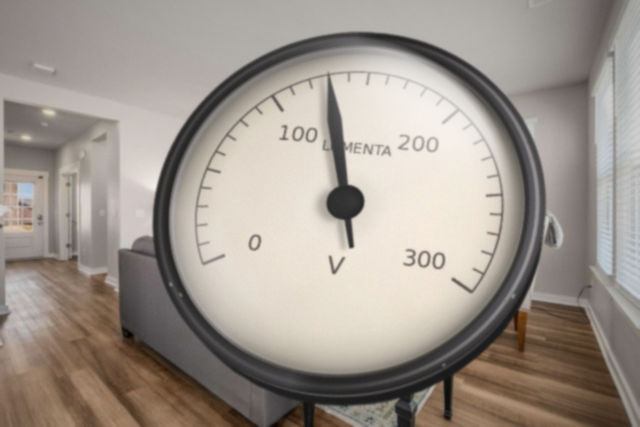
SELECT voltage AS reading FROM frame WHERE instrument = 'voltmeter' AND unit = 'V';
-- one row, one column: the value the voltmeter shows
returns 130 V
